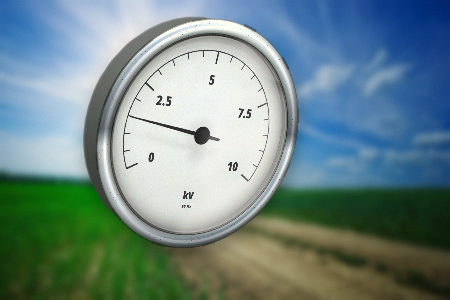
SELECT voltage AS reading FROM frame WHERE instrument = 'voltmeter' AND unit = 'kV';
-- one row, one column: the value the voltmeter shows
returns 1.5 kV
